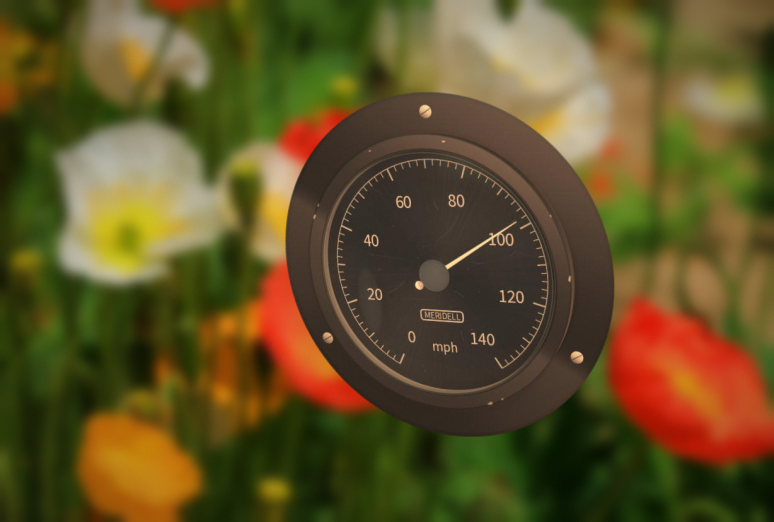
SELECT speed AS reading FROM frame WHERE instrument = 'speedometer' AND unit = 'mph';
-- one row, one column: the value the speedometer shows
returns 98 mph
